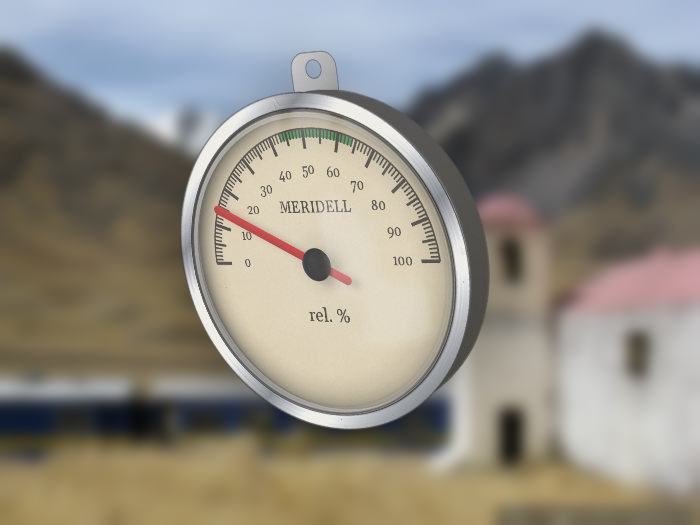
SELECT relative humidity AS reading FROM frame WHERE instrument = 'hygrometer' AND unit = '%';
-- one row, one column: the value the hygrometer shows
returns 15 %
